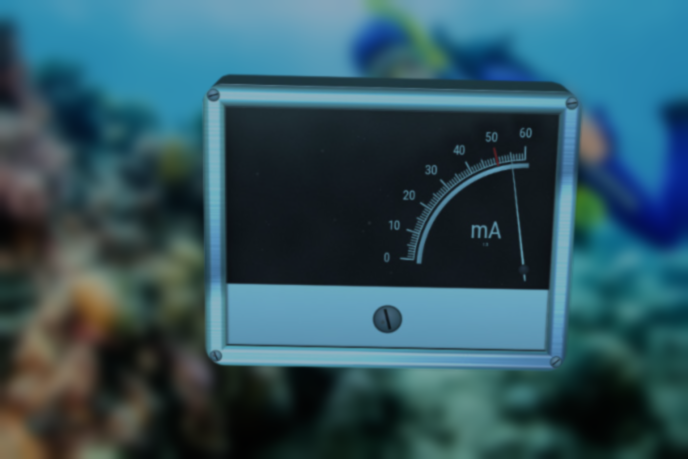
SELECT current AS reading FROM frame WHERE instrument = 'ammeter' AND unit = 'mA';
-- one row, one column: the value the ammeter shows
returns 55 mA
